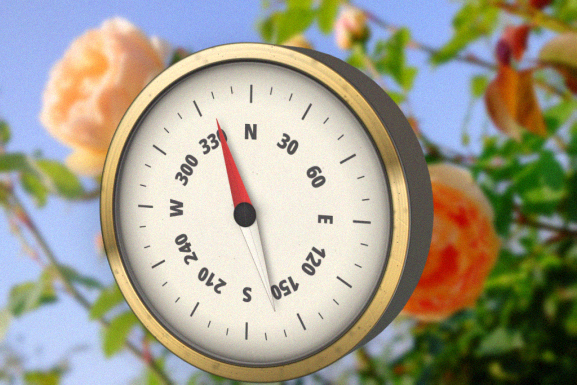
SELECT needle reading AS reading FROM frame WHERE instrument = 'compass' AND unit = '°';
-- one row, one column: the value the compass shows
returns 340 °
